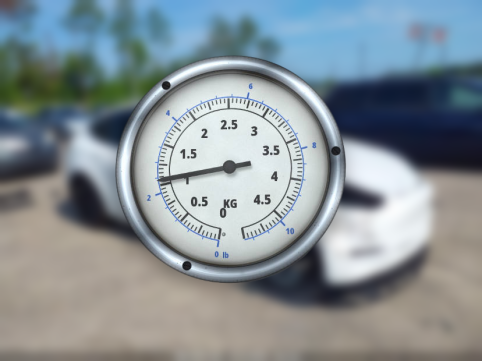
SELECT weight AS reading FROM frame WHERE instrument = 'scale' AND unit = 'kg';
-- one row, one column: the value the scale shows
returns 1.05 kg
